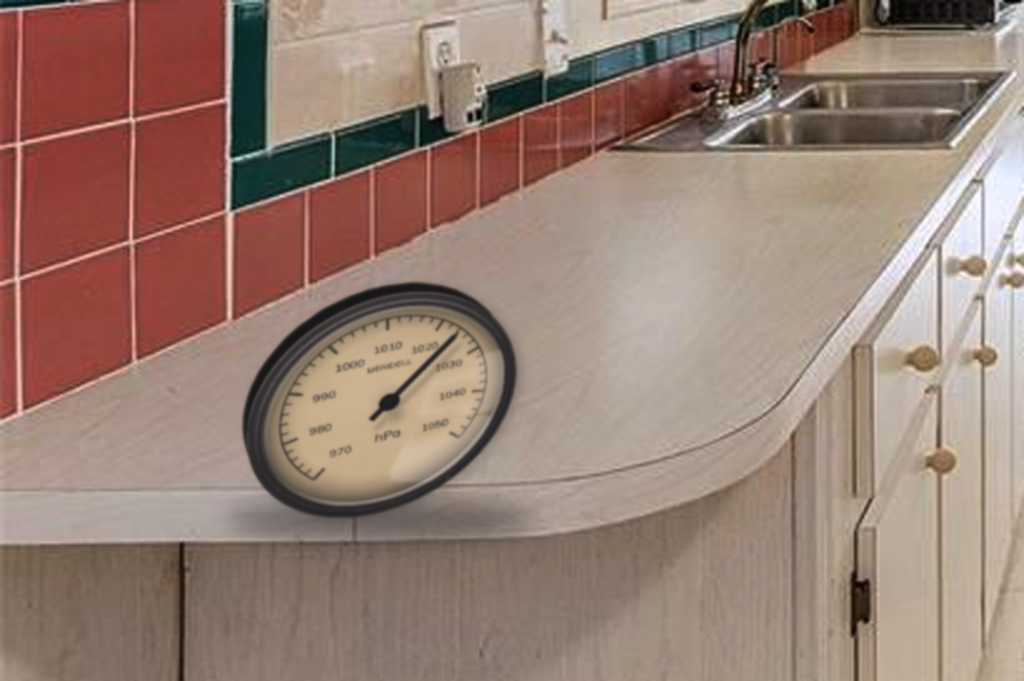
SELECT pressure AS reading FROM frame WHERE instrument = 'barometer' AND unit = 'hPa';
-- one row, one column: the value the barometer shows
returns 1024 hPa
